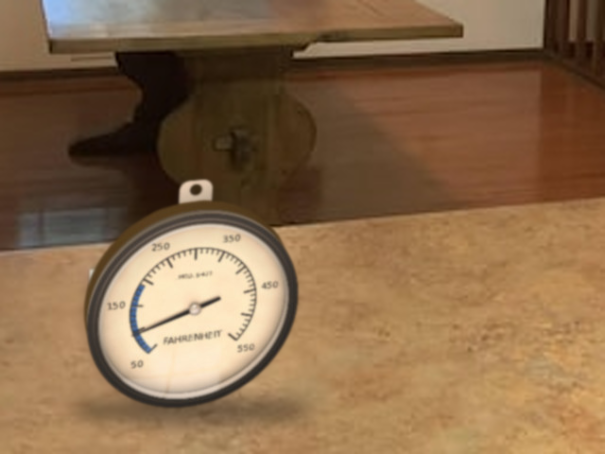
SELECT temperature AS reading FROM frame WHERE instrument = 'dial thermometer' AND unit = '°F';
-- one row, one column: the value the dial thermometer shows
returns 100 °F
